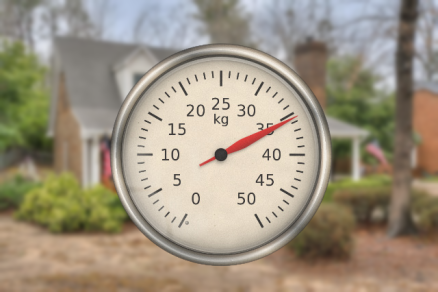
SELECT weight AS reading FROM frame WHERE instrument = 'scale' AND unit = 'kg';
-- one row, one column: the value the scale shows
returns 35.5 kg
